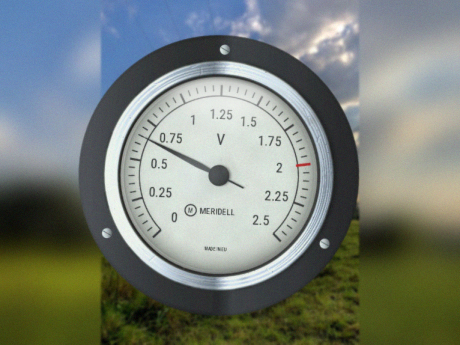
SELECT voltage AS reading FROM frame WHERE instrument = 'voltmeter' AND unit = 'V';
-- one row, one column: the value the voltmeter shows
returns 0.65 V
